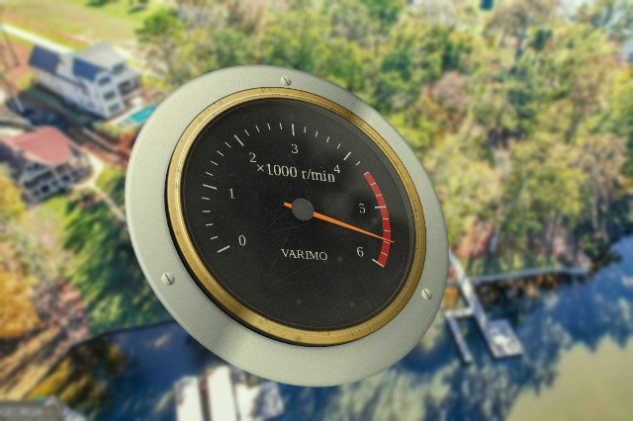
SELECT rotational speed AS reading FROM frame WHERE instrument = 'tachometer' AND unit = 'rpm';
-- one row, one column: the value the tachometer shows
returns 5600 rpm
